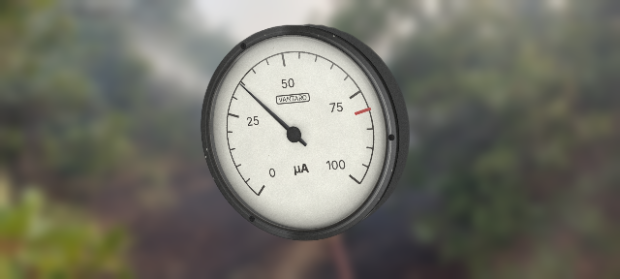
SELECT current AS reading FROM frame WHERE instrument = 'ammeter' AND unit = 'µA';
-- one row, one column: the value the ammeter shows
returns 35 µA
